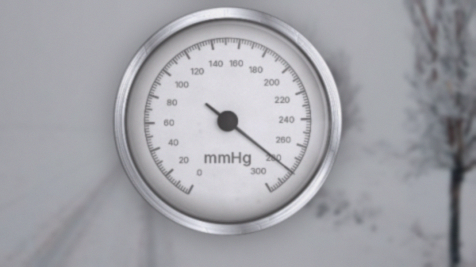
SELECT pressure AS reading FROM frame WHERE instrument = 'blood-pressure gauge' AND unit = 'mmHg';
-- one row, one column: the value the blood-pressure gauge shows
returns 280 mmHg
